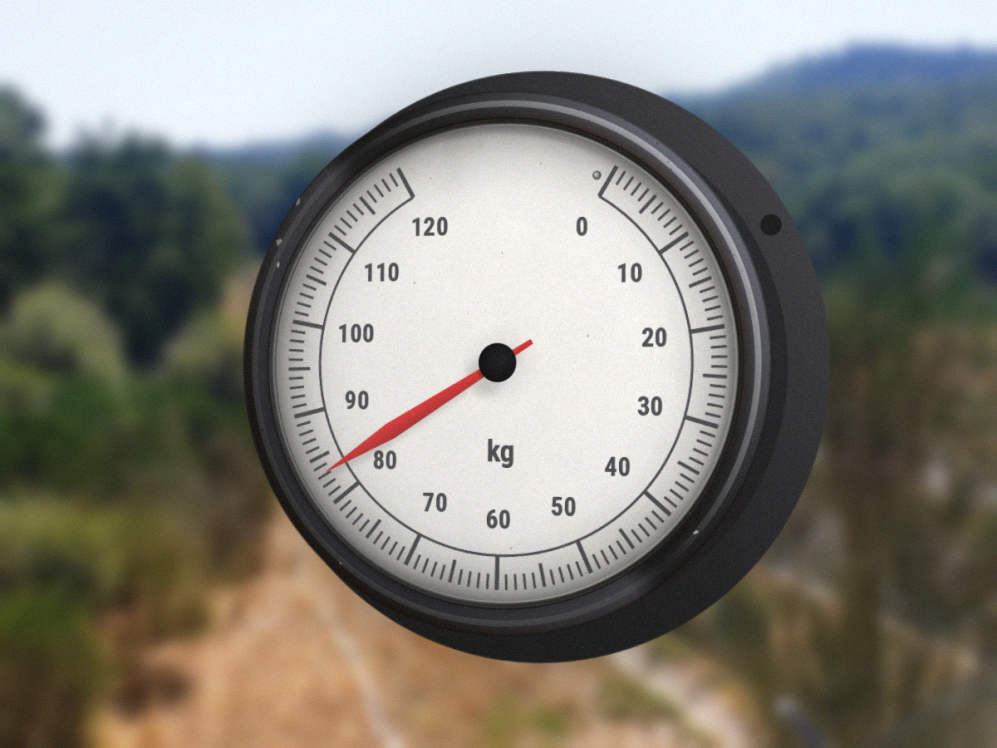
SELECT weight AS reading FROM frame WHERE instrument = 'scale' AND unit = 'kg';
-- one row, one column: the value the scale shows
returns 83 kg
